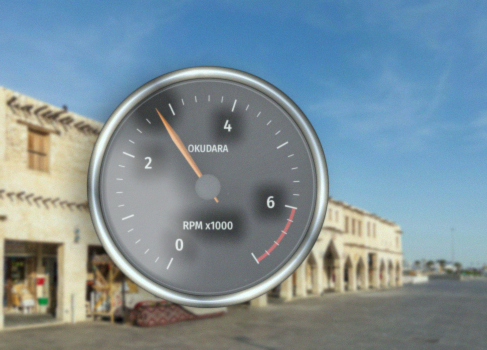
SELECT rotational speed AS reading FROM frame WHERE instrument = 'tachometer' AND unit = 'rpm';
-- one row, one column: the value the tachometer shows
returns 2800 rpm
